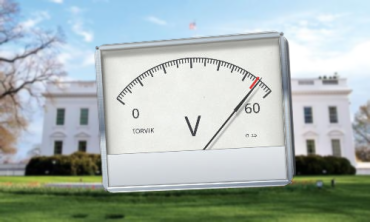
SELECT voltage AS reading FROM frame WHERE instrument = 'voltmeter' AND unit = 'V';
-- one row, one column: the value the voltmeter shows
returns 55 V
